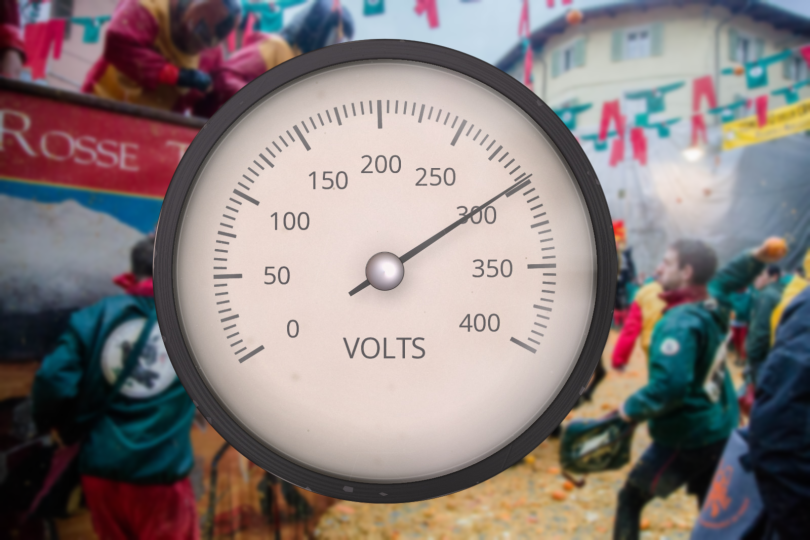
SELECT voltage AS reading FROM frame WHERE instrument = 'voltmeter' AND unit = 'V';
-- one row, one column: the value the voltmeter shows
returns 297.5 V
